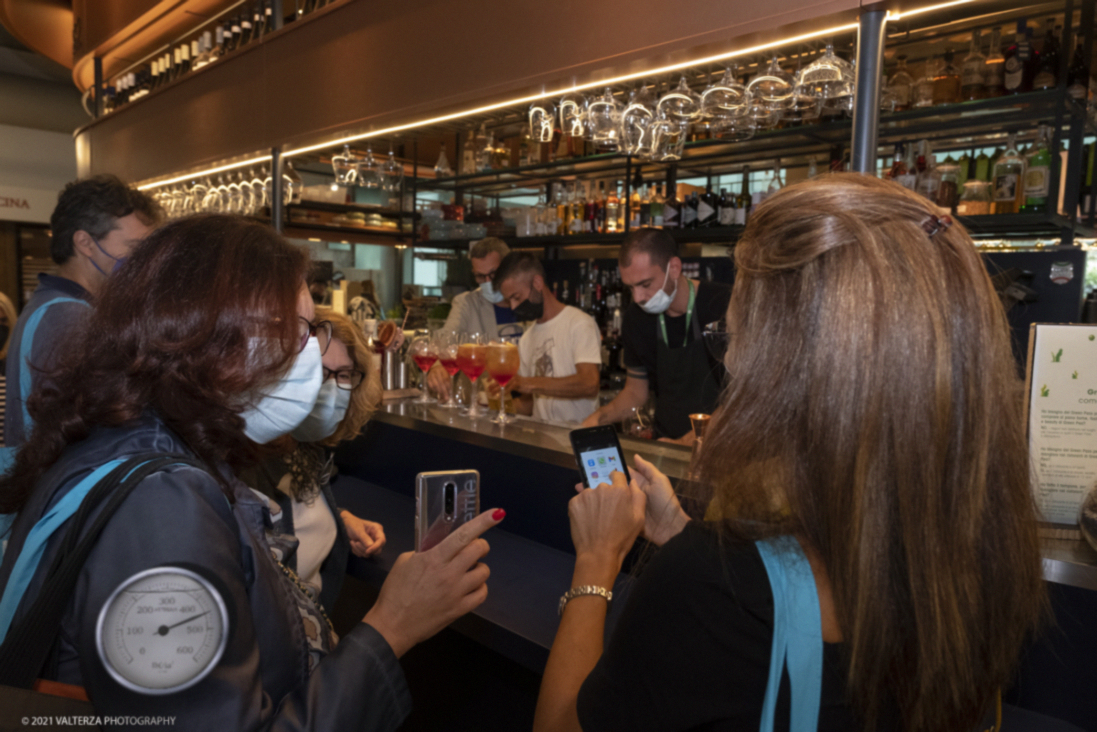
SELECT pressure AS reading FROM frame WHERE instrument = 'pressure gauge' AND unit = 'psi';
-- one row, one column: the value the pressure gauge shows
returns 450 psi
